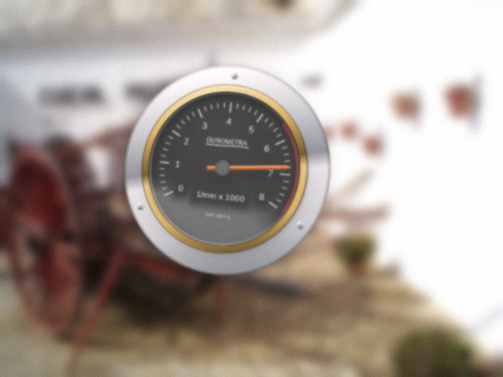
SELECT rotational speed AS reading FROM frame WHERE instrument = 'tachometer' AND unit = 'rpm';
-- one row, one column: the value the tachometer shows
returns 6800 rpm
